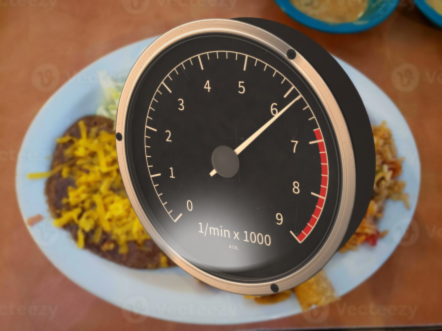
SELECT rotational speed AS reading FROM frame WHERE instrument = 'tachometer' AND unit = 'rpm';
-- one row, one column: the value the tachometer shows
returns 6200 rpm
